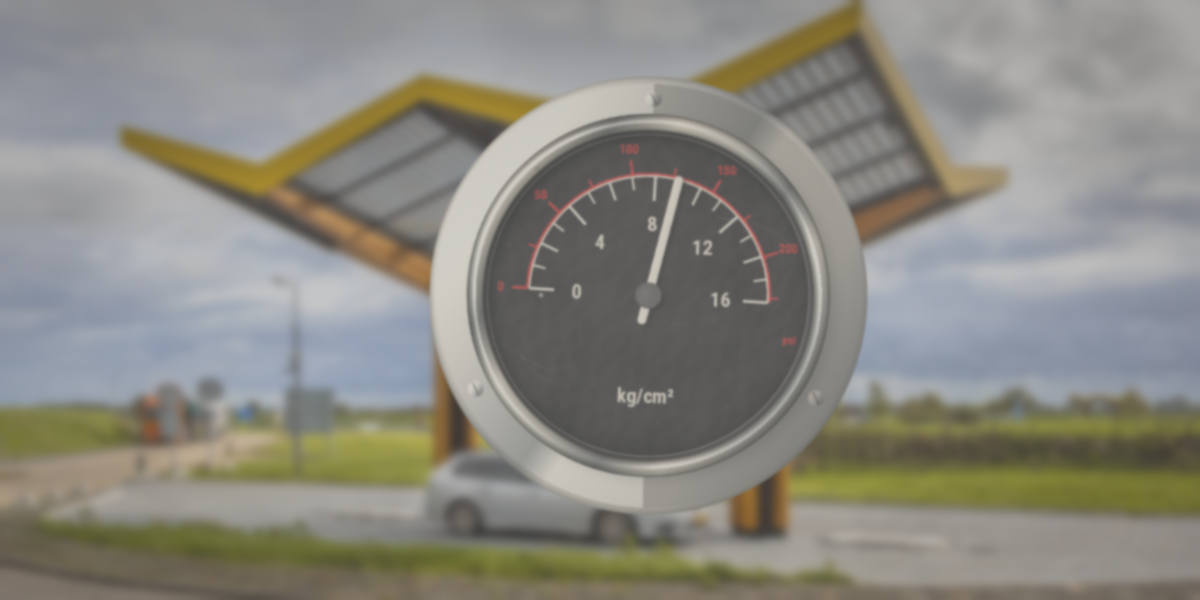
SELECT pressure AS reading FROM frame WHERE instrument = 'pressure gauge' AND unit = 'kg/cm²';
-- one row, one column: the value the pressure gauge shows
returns 9 kg/cm²
